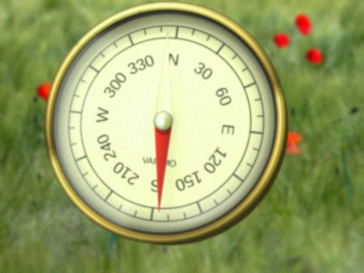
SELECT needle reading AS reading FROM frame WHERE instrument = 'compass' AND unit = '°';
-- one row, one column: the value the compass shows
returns 175 °
